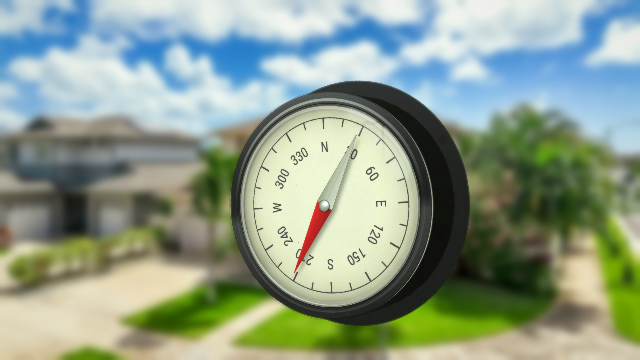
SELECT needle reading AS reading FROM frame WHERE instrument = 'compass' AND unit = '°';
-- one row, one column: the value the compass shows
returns 210 °
